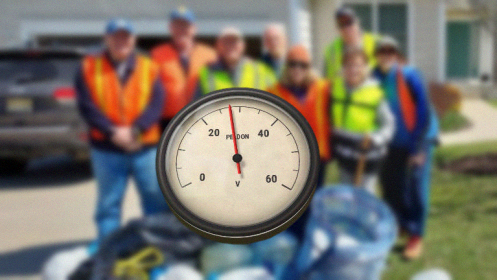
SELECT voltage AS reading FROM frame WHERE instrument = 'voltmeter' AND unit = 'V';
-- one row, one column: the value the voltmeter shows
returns 27.5 V
